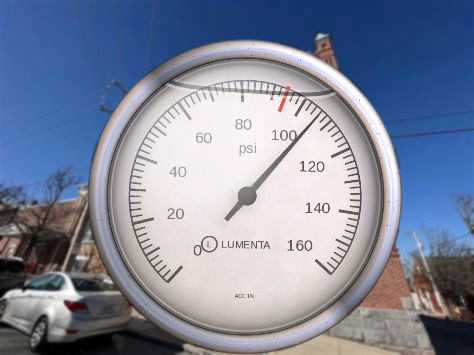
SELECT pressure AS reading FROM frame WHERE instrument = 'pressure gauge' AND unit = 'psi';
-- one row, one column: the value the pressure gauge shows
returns 106 psi
